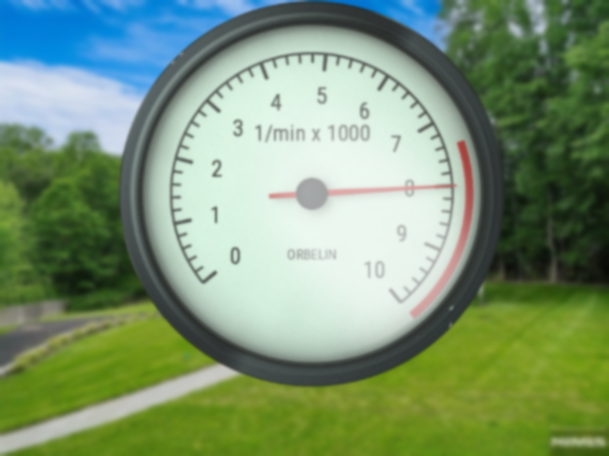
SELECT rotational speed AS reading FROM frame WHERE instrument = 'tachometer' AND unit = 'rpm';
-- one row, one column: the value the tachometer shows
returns 8000 rpm
